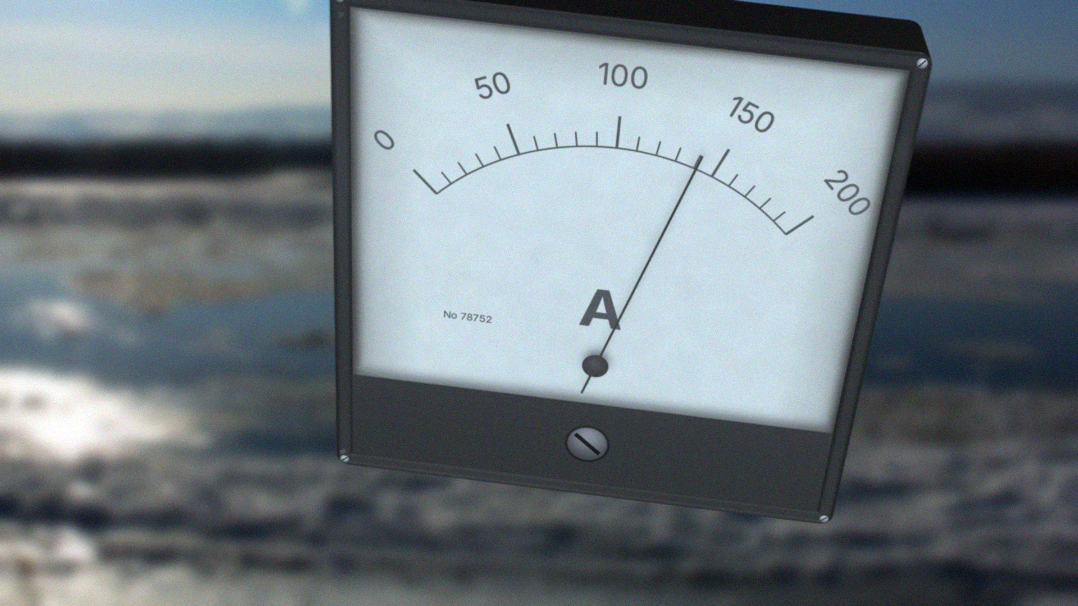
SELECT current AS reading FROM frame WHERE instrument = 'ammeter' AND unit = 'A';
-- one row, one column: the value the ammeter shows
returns 140 A
